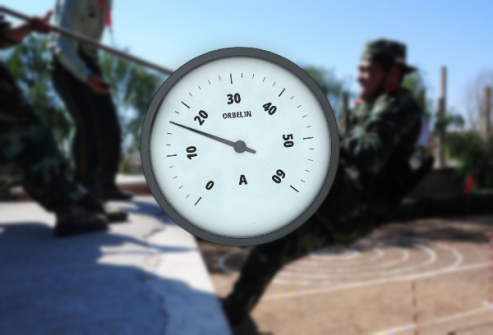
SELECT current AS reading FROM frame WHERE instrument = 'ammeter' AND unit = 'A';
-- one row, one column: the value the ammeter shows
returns 16 A
